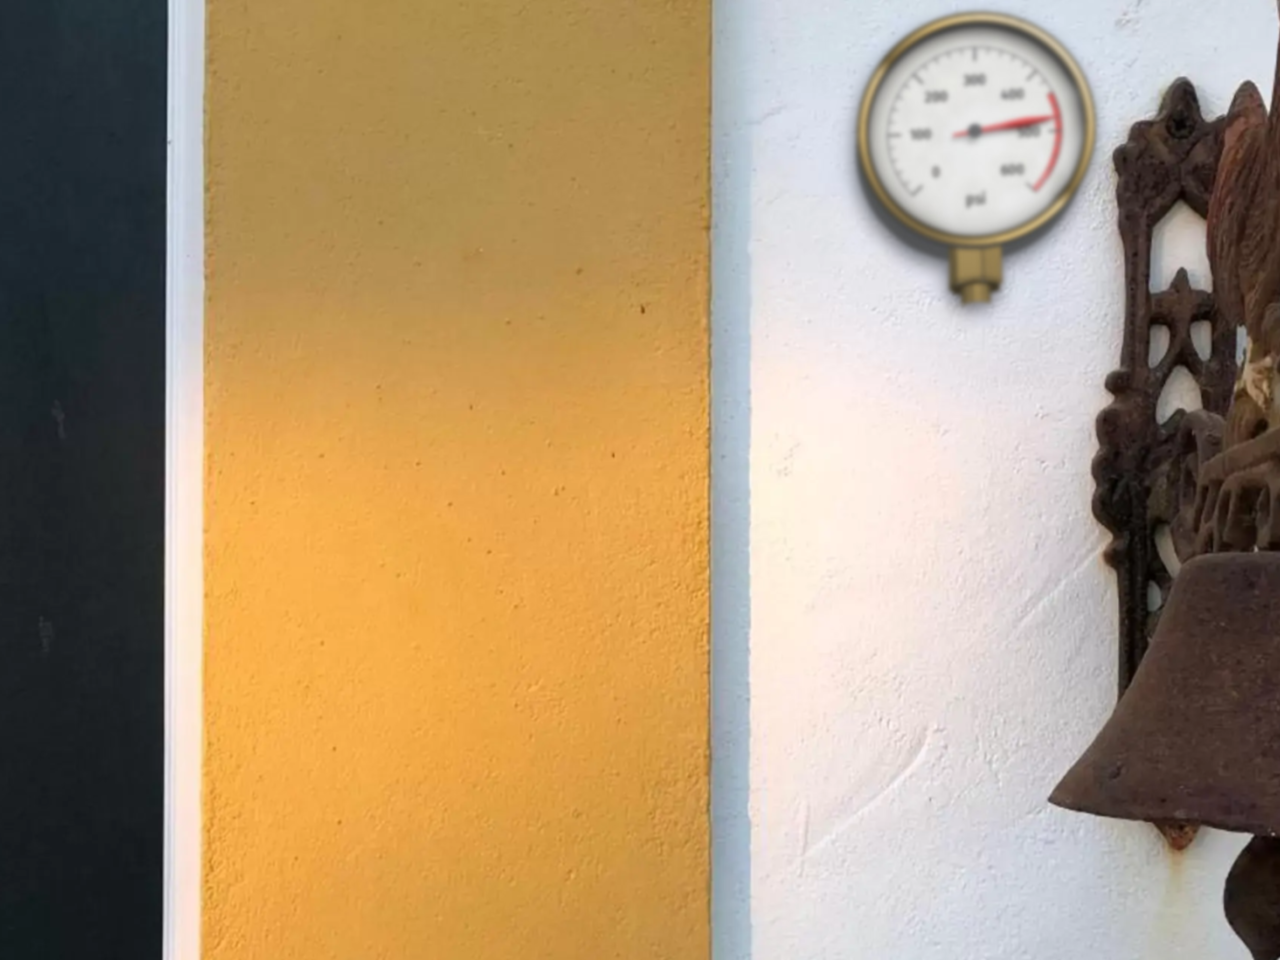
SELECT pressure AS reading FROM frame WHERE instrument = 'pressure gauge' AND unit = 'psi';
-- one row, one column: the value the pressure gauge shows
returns 480 psi
